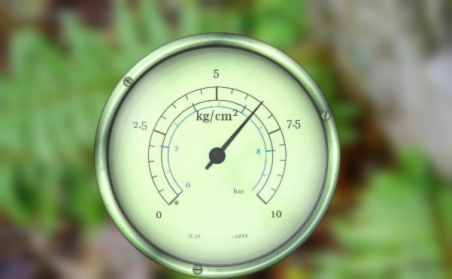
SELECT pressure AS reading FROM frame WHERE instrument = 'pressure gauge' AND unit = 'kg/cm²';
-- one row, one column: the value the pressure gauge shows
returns 6.5 kg/cm²
